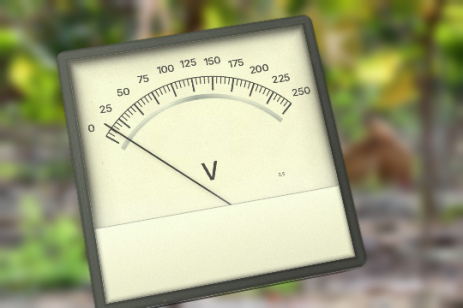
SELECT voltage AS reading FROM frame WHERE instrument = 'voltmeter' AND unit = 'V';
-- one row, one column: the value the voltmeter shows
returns 10 V
